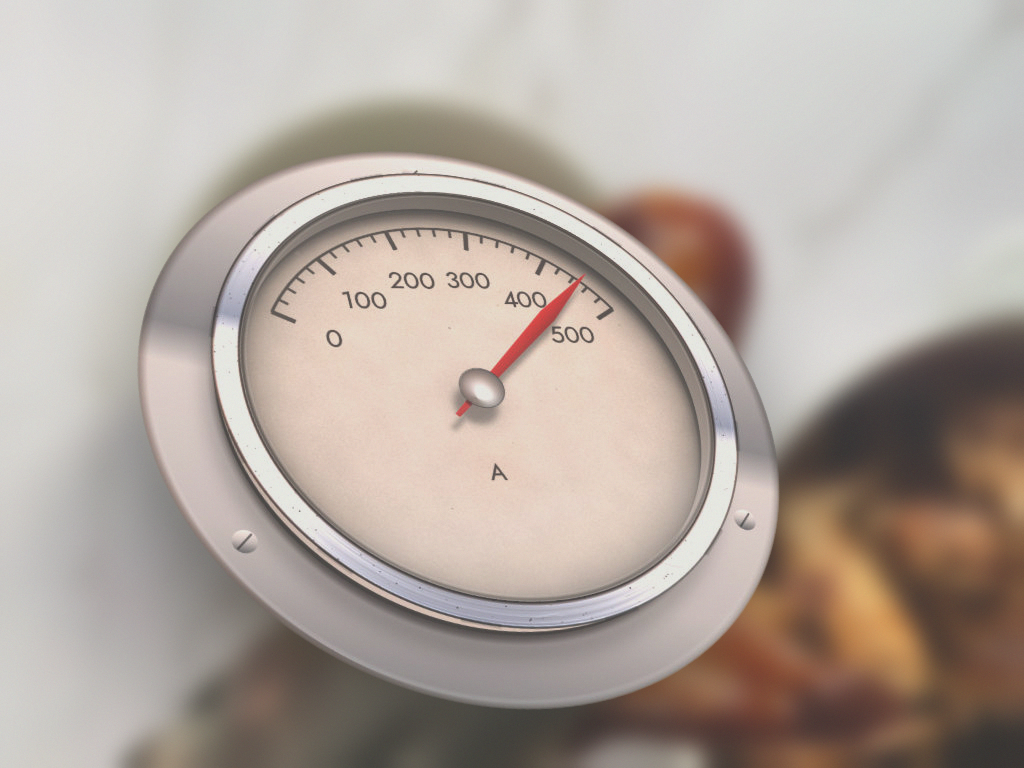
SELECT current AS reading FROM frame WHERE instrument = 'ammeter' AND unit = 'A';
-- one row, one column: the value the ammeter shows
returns 450 A
